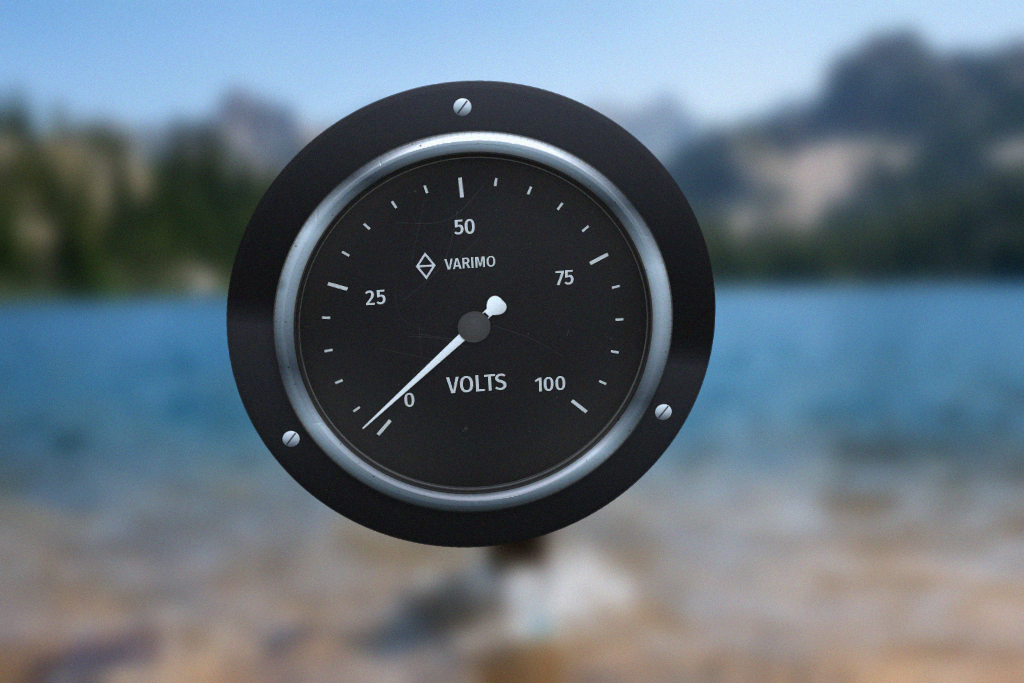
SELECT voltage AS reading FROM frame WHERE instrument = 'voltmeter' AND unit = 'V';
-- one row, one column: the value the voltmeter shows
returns 2.5 V
